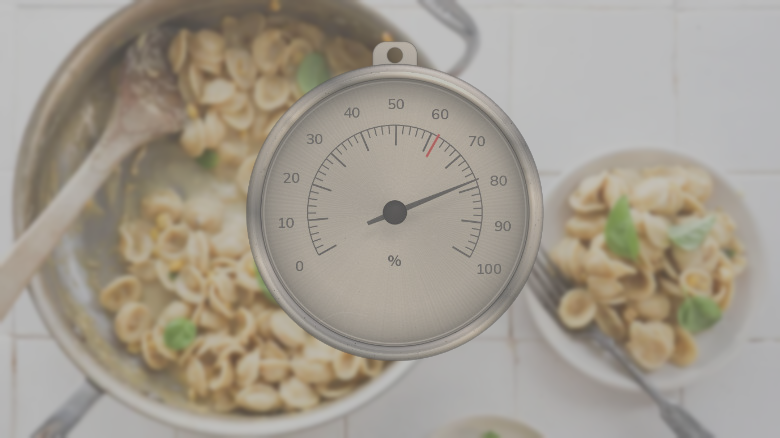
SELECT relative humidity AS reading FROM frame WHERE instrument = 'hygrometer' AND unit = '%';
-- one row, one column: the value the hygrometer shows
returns 78 %
